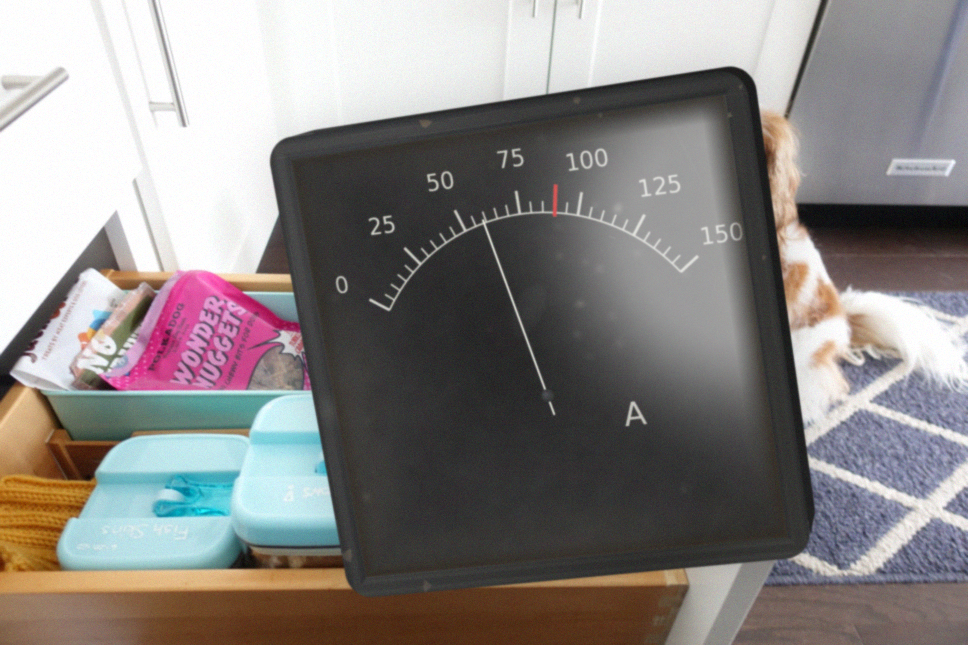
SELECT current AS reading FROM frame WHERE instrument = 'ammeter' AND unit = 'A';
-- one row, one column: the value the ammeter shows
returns 60 A
